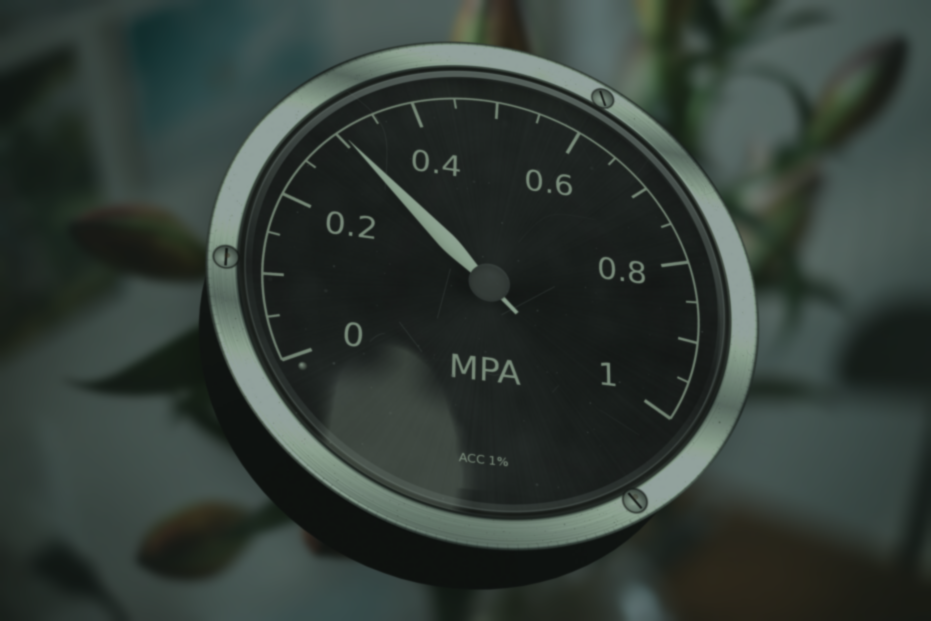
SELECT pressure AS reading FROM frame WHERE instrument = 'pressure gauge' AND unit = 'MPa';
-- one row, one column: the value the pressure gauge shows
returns 0.3 MPa
